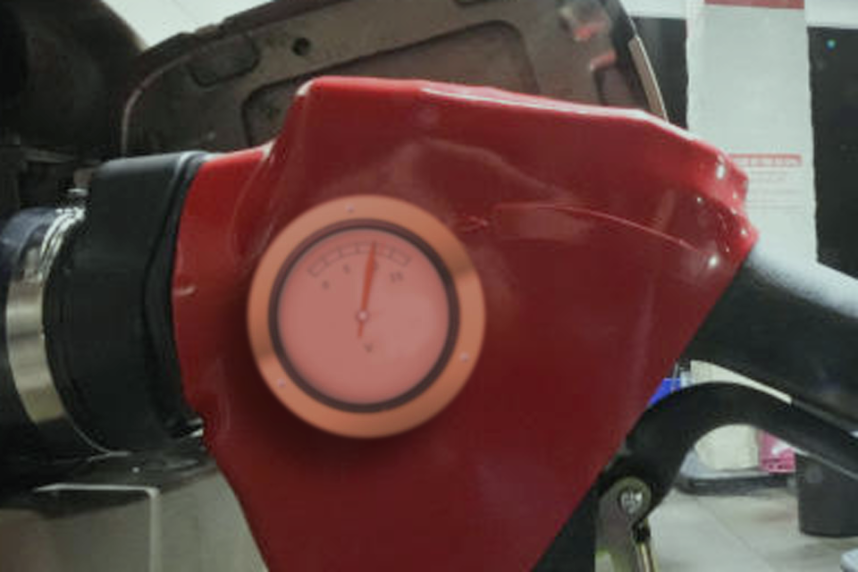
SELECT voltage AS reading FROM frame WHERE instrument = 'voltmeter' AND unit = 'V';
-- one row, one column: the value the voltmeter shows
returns 10 V
